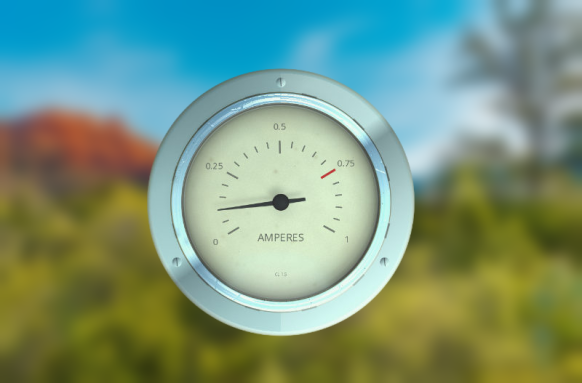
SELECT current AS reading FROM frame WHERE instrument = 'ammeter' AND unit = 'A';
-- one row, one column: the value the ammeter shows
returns 0.1 A
